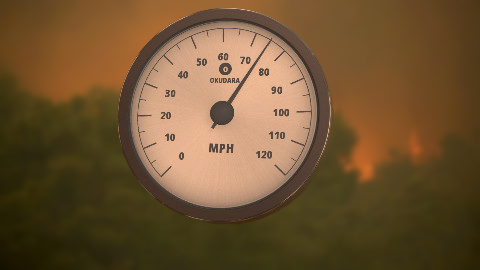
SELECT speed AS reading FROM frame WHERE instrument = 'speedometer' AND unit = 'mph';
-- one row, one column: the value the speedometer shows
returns 75 mph
